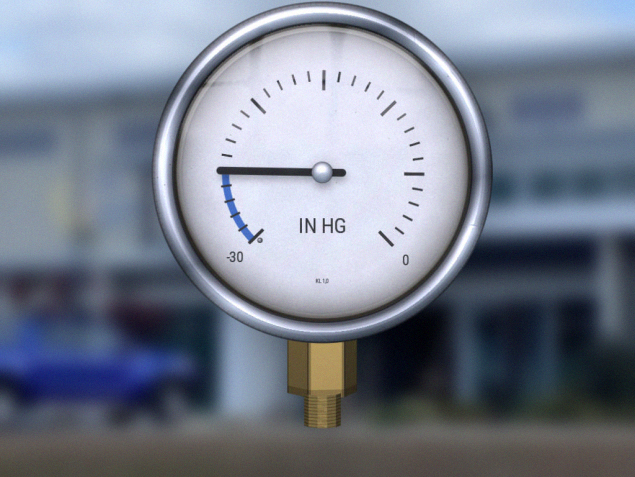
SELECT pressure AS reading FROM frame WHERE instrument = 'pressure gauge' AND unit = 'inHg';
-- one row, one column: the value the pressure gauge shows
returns -25 inHg
